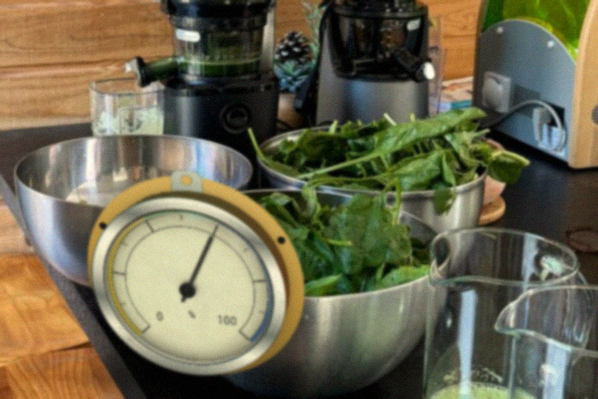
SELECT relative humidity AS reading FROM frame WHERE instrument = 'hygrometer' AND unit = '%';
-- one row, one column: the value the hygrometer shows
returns 60 %
